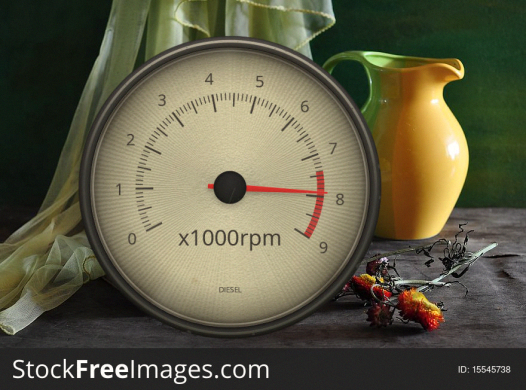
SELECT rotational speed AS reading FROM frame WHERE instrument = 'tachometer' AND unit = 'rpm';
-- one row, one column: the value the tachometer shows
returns 7900 rpm
